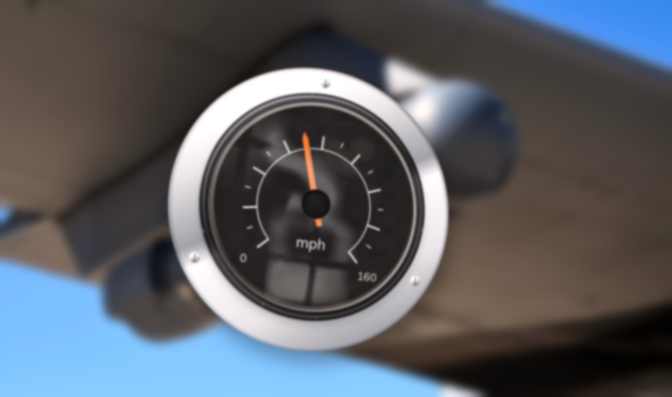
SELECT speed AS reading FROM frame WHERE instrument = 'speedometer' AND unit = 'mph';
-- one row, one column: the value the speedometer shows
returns 70 mph
